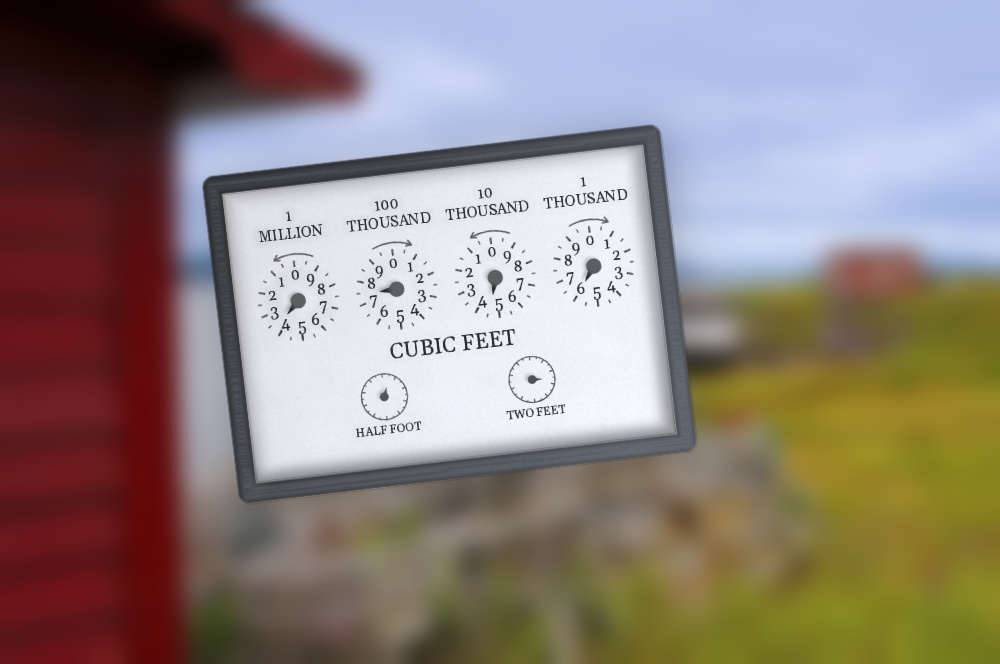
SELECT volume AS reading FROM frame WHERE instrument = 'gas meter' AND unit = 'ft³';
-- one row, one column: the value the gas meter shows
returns 374600 ft³
